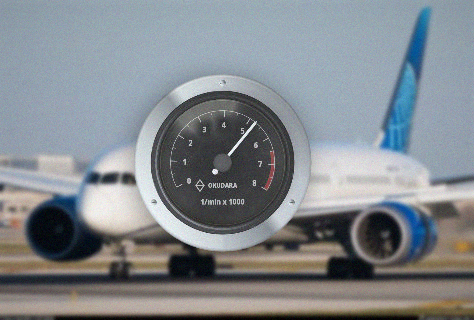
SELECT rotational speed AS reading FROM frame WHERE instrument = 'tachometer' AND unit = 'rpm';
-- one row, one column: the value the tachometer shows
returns 5250 rpm
